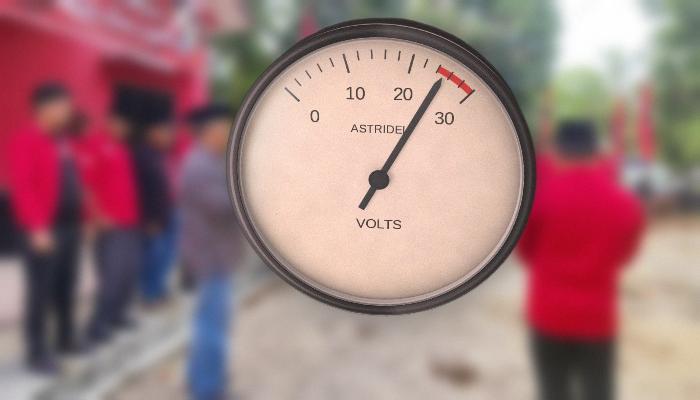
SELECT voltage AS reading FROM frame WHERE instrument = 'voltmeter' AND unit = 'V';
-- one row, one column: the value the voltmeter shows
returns 25 V
